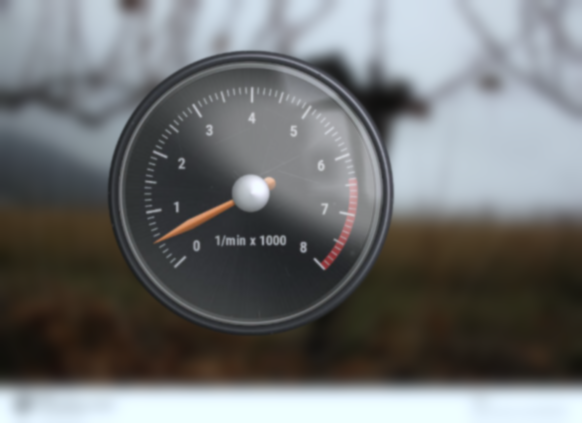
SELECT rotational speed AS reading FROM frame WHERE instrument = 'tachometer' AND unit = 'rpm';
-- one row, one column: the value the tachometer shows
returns 500 rpm
